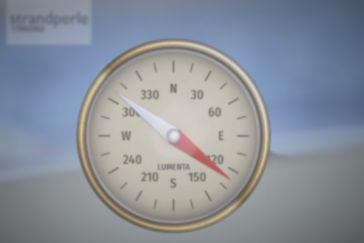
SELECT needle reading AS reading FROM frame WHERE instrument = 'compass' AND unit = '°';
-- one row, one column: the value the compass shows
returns 127.5 °
